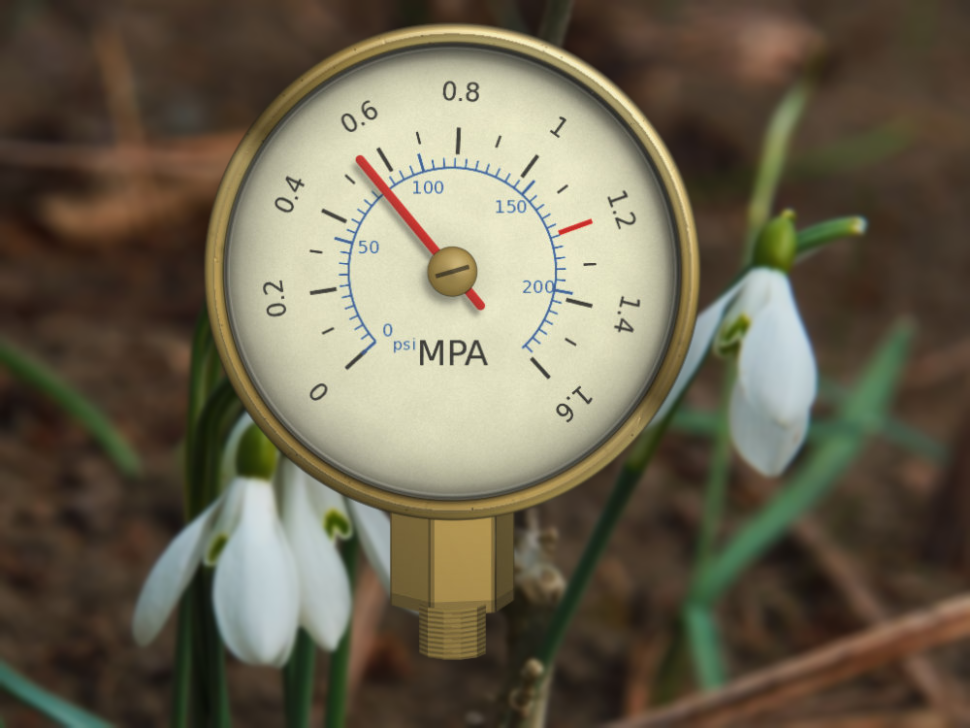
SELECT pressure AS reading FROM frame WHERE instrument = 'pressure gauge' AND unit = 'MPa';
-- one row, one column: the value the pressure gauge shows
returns 0.55 MPa
